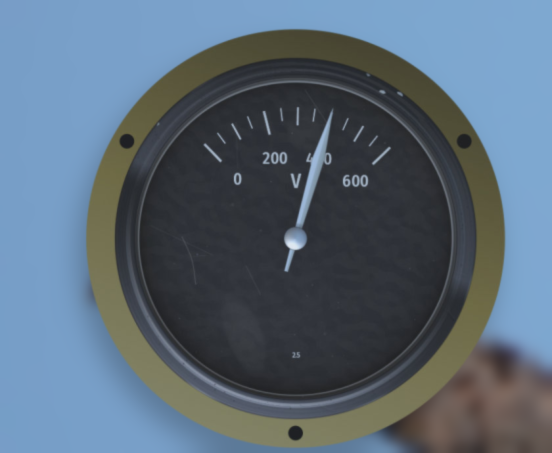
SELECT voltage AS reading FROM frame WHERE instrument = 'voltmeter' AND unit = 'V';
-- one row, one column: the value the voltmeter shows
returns 400 V
